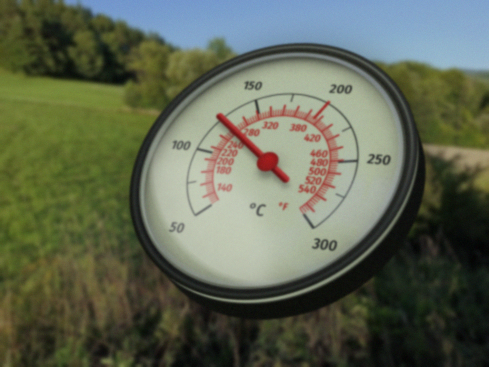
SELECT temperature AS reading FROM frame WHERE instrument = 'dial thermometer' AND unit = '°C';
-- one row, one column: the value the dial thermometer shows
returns 125 °C
